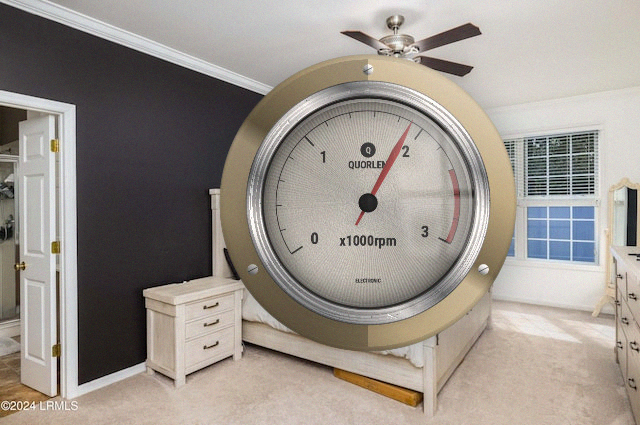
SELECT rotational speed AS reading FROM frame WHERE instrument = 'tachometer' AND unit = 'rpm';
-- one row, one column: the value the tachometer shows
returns 1900 rpm
